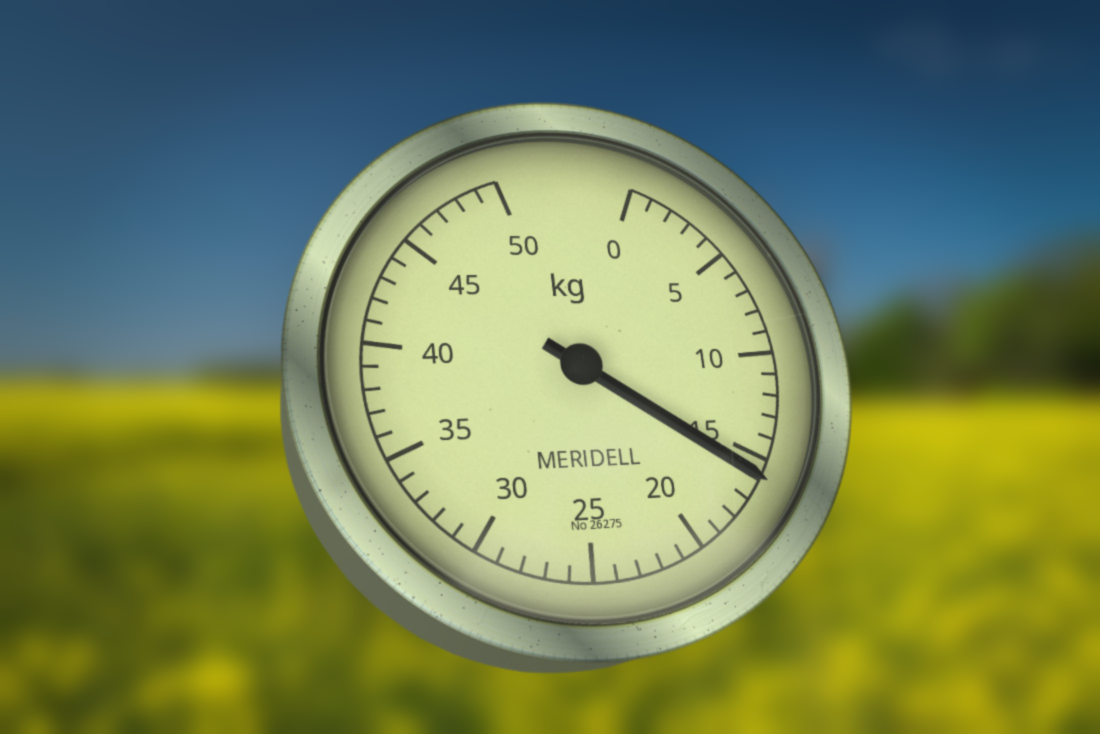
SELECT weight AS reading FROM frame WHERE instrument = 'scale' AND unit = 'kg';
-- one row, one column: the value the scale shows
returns 16 kg
